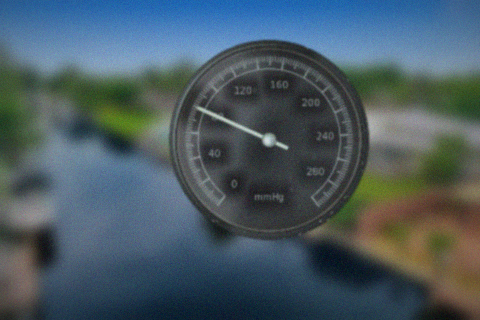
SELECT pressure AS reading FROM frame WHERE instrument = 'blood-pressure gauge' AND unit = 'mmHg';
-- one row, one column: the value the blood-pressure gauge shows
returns 80 mmHg
